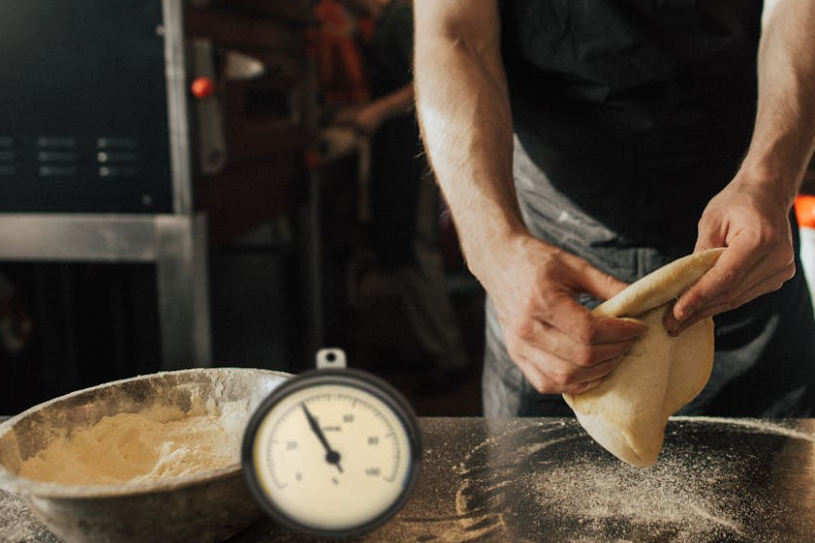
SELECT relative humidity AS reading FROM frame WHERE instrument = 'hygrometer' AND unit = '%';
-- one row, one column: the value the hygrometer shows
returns 40 %
